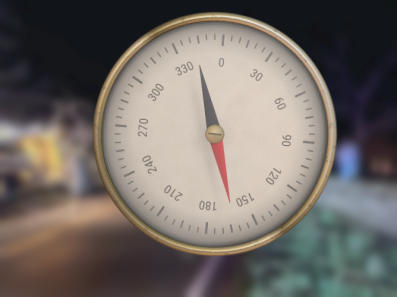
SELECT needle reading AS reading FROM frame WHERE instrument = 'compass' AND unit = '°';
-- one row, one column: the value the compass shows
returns 162.5 °
